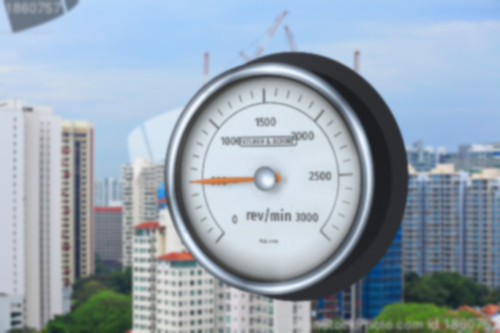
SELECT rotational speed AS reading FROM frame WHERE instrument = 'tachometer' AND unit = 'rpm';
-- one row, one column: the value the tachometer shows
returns 500 rpm
